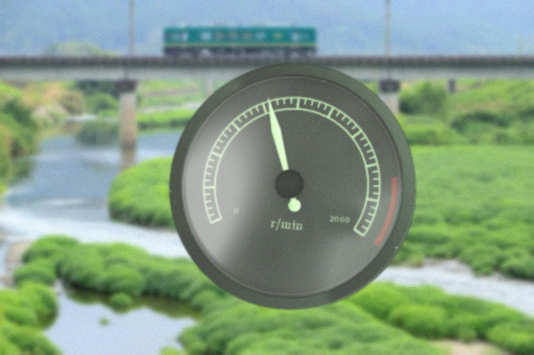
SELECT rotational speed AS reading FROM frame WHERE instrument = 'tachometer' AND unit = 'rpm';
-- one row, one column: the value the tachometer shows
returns 840 rpm
